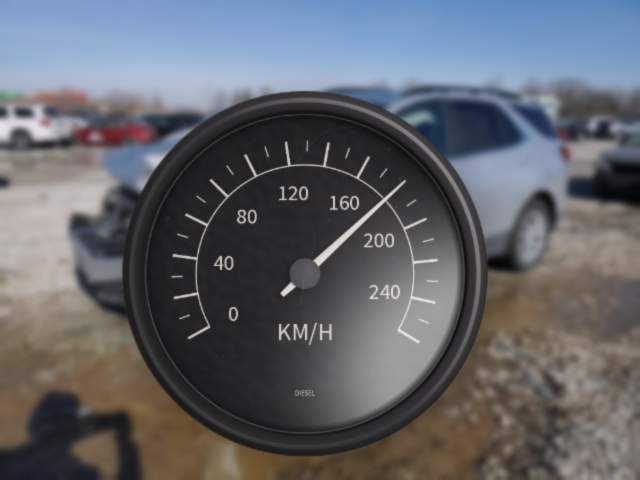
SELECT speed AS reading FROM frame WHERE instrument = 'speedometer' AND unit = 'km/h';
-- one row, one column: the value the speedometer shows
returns 180 km/h
